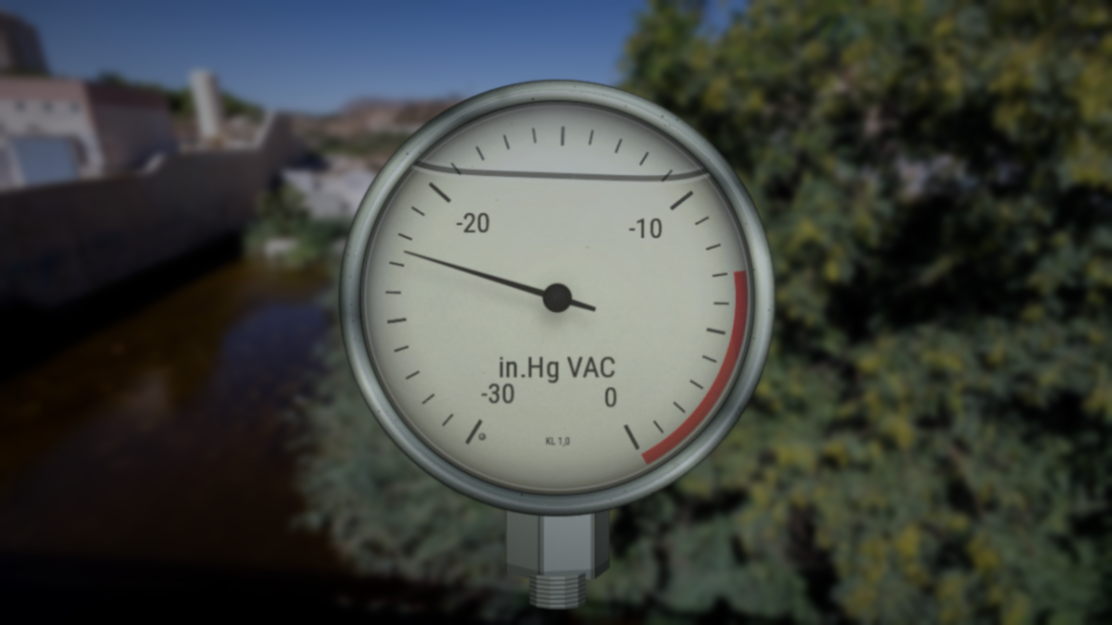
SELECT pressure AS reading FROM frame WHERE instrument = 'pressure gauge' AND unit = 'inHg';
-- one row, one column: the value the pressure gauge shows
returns -22.5 inHg
